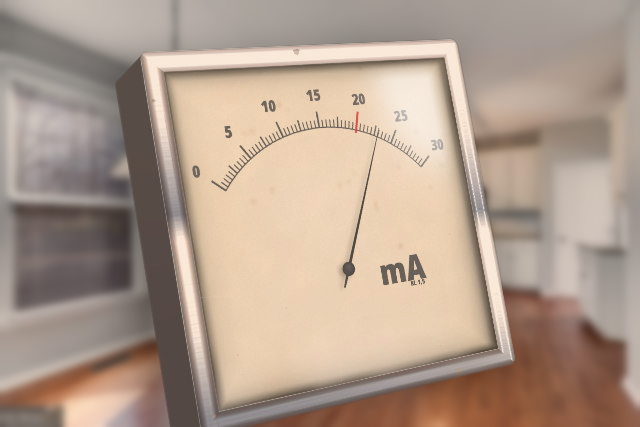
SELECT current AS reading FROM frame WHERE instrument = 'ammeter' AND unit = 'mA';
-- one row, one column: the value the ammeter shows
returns 22.5 mA
